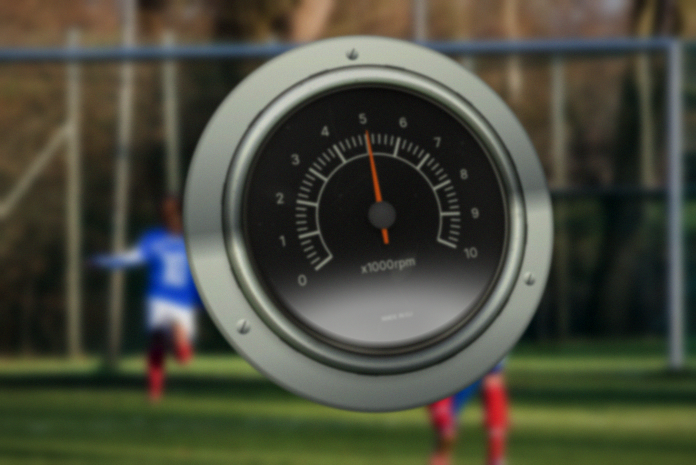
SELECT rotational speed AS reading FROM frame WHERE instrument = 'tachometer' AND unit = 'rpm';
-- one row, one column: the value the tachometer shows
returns 5000 rpm
